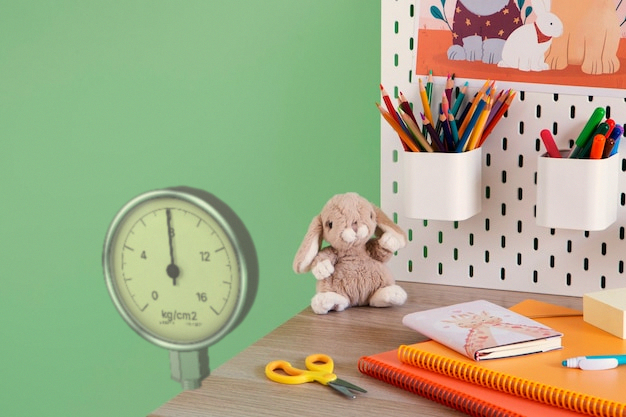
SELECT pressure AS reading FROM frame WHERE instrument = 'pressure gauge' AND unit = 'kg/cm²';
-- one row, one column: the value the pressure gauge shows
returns 8 kg/cm²
